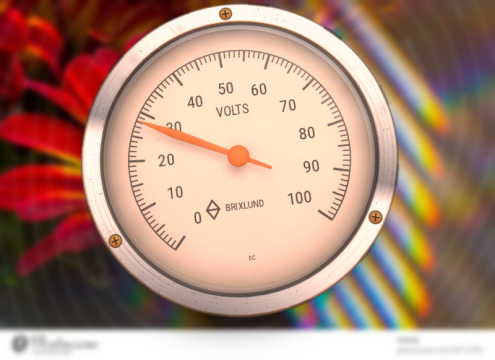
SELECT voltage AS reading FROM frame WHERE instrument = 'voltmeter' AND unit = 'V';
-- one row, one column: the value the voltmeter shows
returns 28 V
